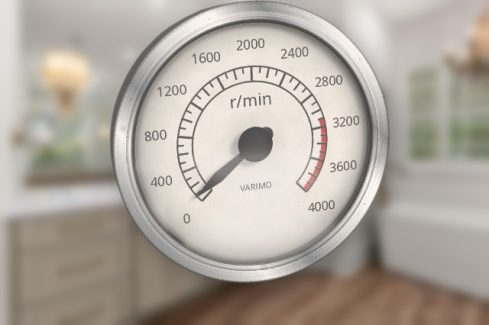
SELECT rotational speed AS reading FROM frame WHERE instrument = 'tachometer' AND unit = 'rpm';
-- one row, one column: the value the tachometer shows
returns 100 rpm
